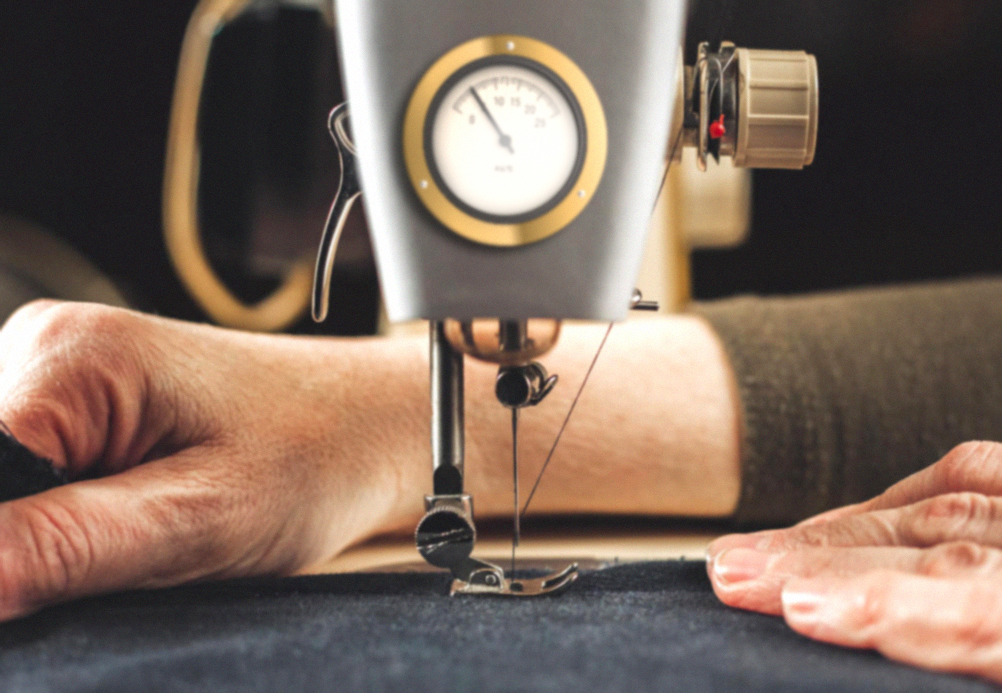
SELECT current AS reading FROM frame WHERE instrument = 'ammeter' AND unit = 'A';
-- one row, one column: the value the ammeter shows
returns 5 A
